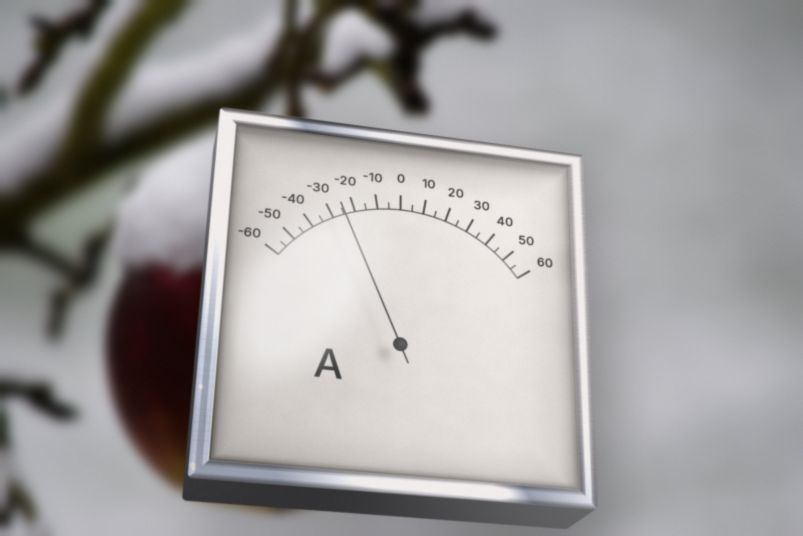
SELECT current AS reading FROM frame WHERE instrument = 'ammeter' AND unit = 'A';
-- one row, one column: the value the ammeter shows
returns -25 A
